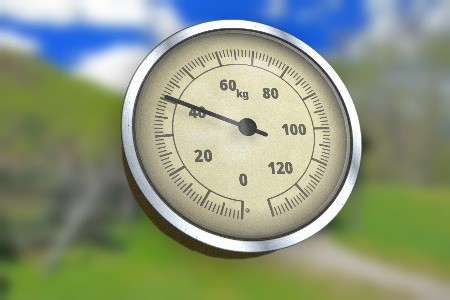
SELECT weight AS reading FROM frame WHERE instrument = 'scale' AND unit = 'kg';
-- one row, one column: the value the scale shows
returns 40 kg
